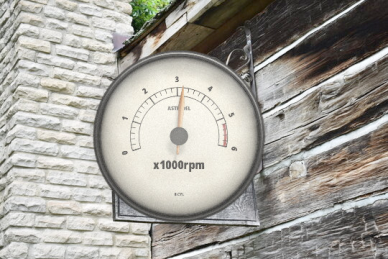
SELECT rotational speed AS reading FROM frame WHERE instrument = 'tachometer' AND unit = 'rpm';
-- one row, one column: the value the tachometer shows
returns 3200 rpm
